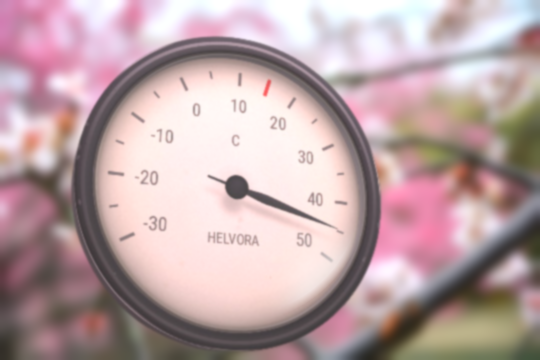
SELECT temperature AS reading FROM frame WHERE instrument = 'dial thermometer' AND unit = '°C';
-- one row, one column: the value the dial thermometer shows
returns 45 °C
